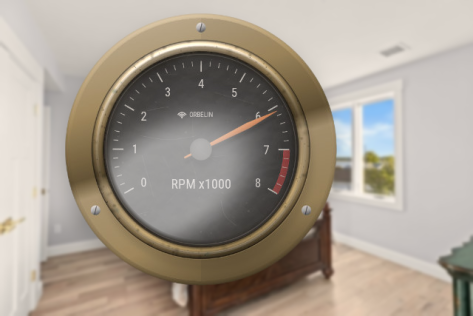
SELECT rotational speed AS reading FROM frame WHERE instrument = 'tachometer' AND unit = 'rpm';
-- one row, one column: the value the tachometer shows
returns 6100 rpm
